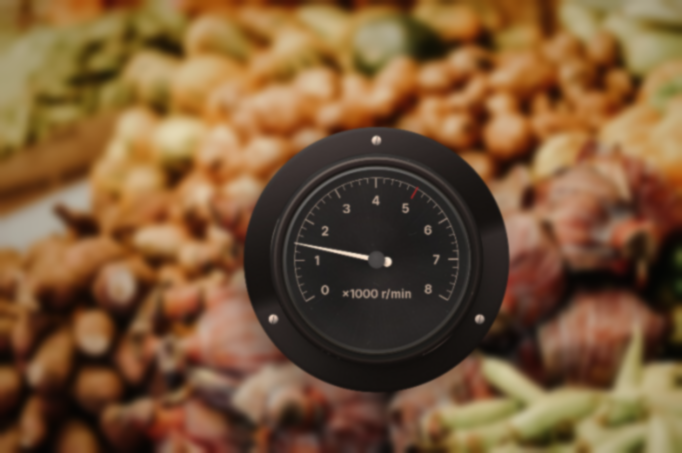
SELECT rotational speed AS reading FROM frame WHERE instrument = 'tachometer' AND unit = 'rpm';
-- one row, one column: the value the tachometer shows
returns 1400 rpm
